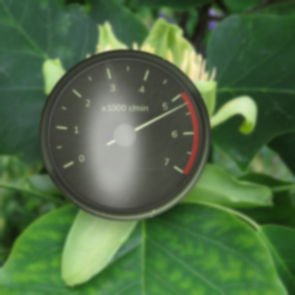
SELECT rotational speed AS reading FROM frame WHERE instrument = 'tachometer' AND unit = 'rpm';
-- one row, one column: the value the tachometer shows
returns 5250 rpm
